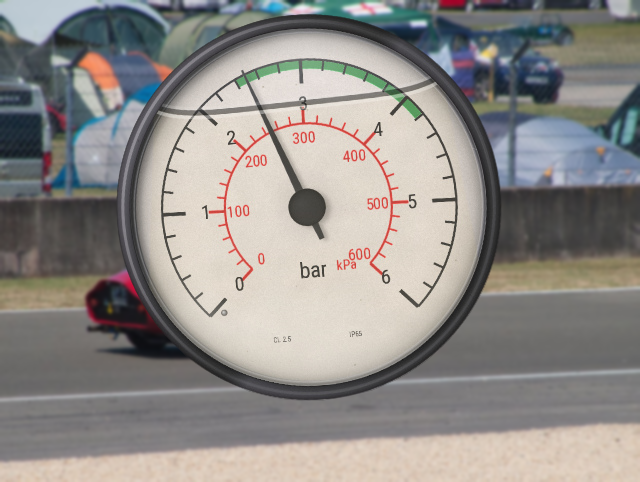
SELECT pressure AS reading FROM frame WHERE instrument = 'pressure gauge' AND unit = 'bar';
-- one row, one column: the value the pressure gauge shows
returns 2.5 bar
